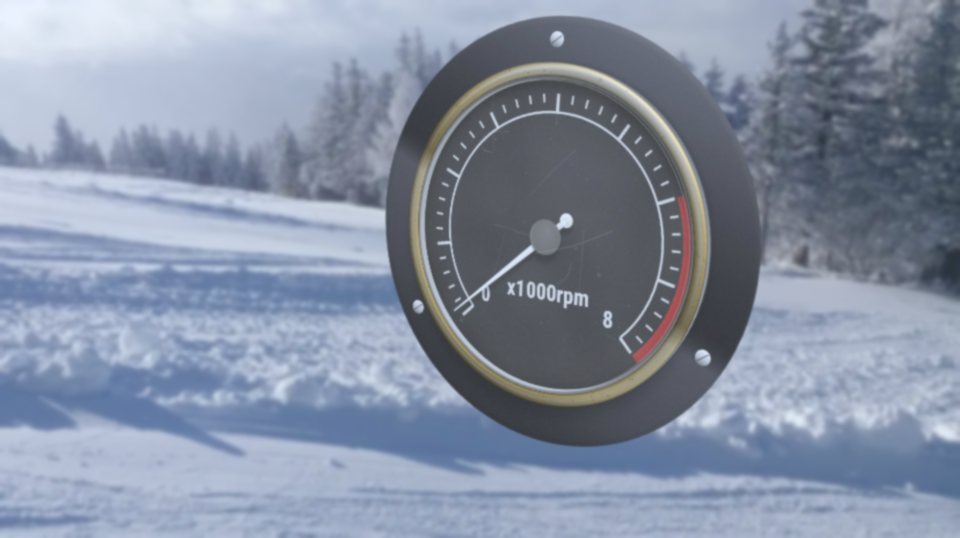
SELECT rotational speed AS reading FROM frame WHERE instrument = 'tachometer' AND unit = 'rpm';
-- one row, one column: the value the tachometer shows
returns 100 rpm
